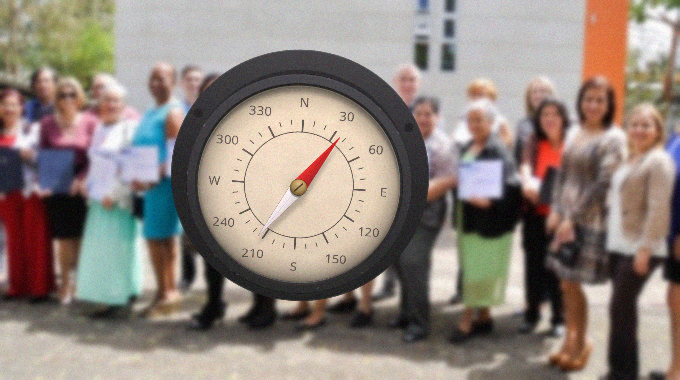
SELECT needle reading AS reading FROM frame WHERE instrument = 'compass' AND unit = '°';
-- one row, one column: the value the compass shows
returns 35 °
